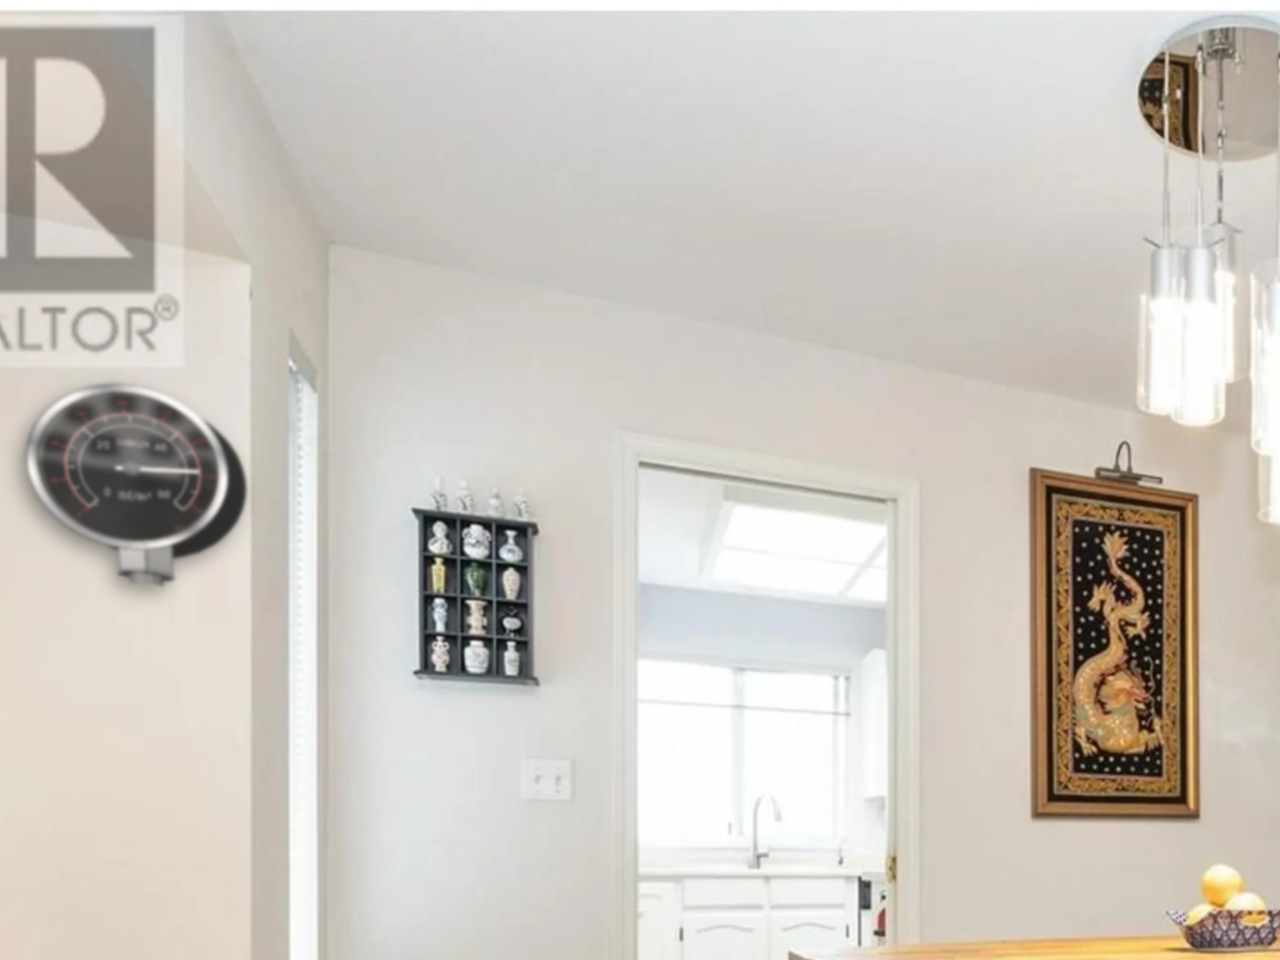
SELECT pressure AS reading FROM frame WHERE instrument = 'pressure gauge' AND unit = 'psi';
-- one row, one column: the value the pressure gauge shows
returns 50 psi
